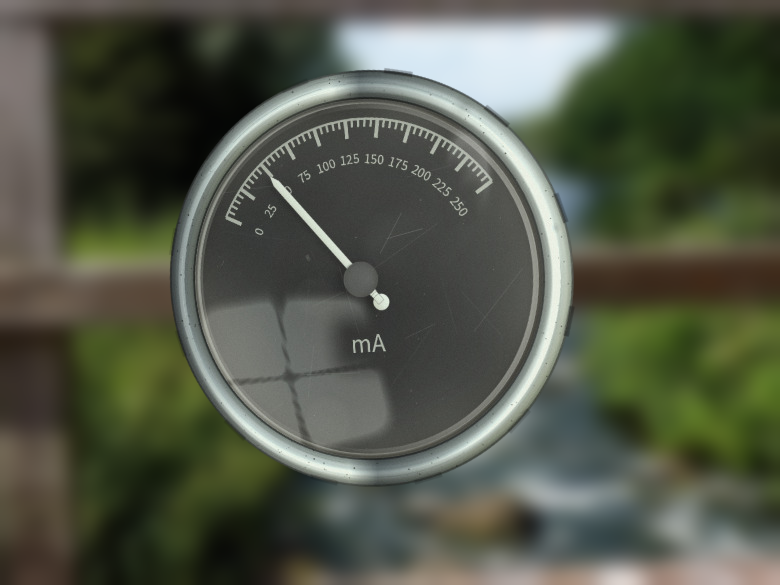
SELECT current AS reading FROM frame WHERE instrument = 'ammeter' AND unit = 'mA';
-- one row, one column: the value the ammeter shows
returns 50 mA
